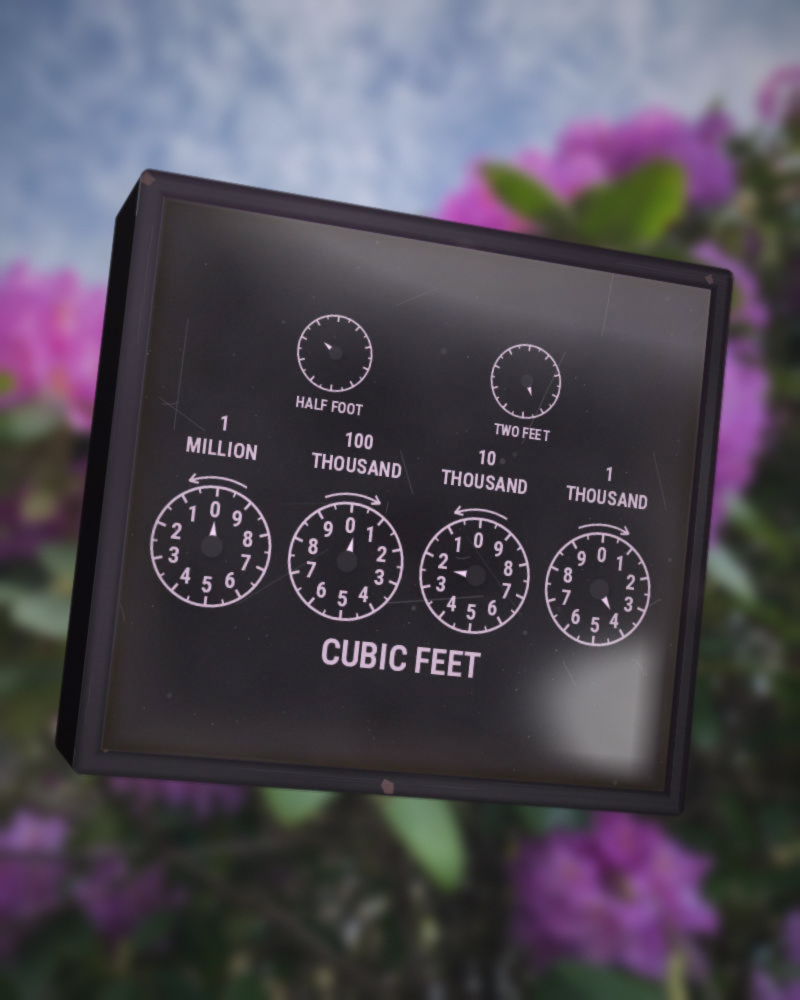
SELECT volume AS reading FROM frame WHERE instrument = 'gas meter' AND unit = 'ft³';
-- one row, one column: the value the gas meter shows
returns 2400 ft³
